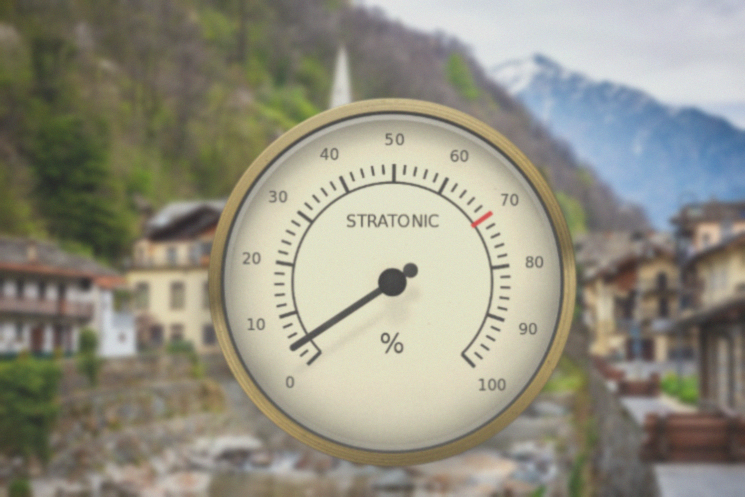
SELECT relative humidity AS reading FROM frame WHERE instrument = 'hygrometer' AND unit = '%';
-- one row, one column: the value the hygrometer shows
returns 4 %
